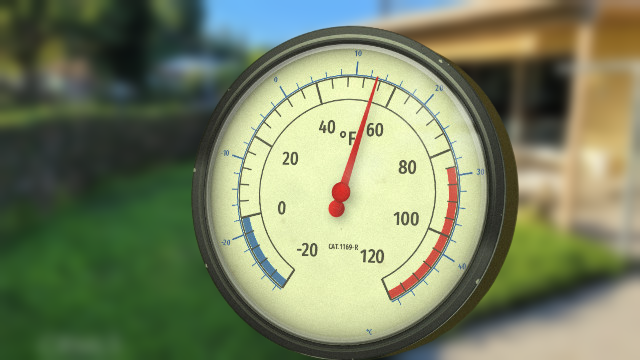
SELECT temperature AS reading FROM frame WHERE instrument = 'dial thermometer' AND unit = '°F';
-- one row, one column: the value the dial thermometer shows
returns 56 °F
